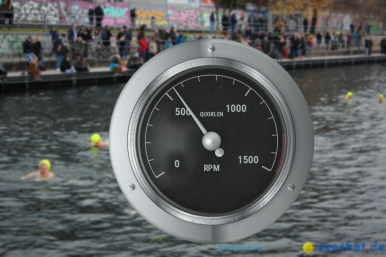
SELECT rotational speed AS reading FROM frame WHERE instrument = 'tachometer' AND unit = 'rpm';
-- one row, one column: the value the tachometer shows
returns 550 rpm
